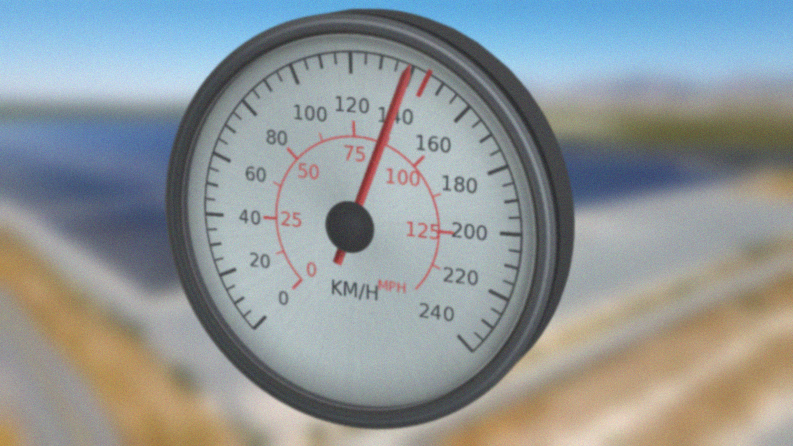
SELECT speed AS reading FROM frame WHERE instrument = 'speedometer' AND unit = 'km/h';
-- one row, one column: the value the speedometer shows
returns 140 km/h
